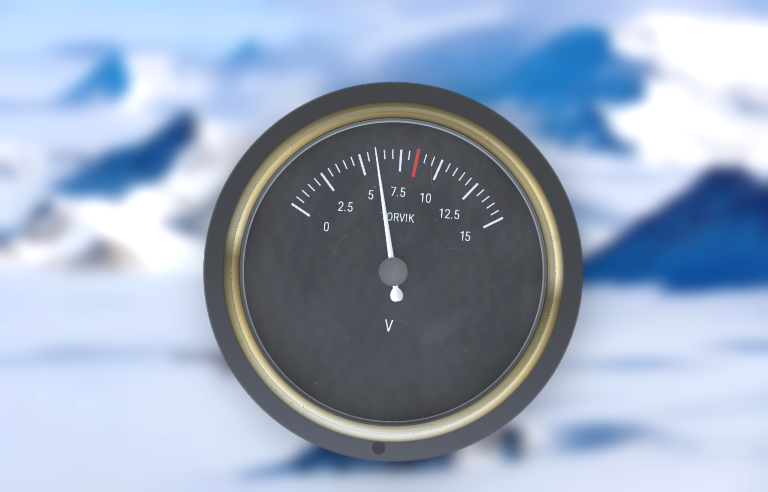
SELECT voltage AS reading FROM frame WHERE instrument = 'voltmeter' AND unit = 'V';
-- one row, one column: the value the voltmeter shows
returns 6 V
